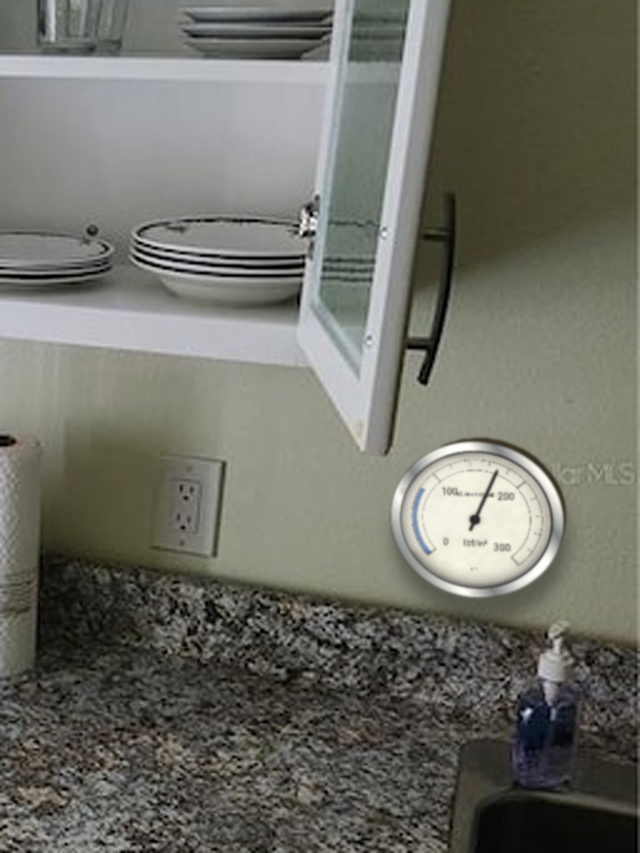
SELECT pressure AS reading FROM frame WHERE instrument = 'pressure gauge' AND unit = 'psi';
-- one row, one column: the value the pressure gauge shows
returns 170 psi
